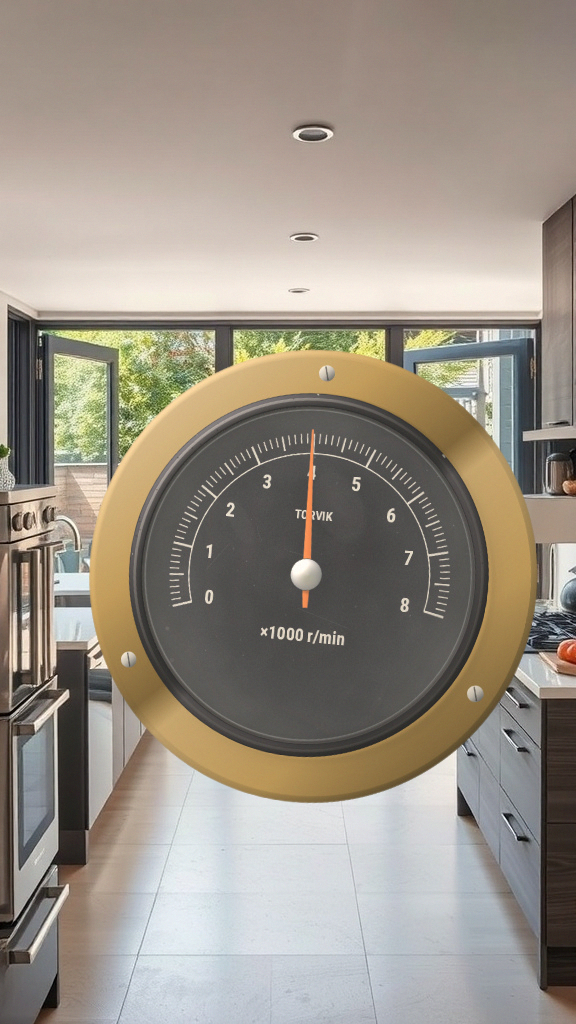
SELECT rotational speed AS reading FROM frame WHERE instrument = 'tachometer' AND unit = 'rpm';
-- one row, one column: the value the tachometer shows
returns 4000 rpm
